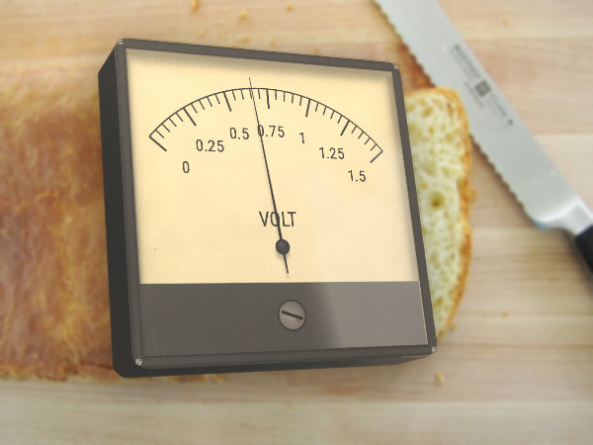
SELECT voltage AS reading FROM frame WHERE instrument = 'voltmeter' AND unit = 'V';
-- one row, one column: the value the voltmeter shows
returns 0.65 V
